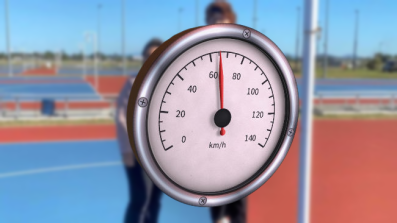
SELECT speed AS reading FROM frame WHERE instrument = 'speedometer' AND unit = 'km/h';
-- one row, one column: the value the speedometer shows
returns 65 km/h
